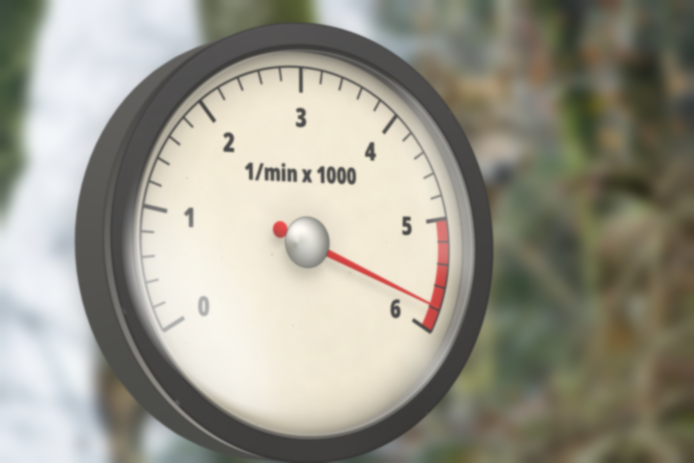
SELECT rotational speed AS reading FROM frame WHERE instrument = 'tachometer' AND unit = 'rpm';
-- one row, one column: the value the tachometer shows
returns 5800 rpm
